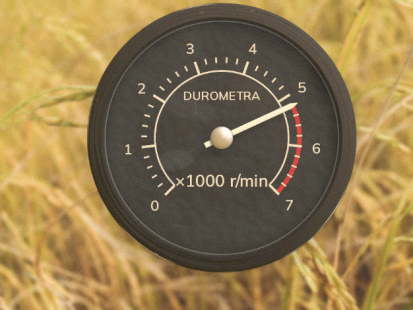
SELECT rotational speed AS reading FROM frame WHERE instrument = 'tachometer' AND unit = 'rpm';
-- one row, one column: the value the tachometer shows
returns 5200 rpm
